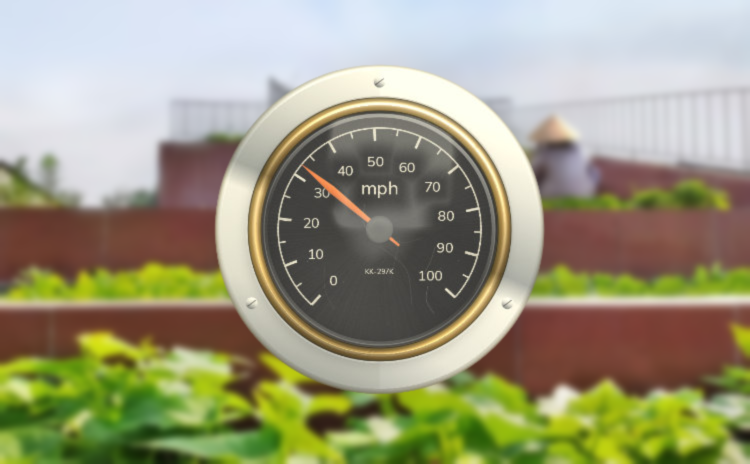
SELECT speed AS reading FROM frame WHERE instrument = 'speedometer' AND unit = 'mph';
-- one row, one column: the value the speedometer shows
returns 32.5 mph
